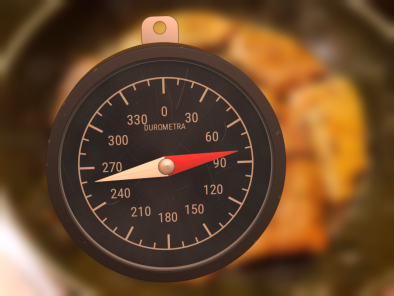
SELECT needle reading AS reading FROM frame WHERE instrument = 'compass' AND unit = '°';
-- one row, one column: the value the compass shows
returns 80 °
